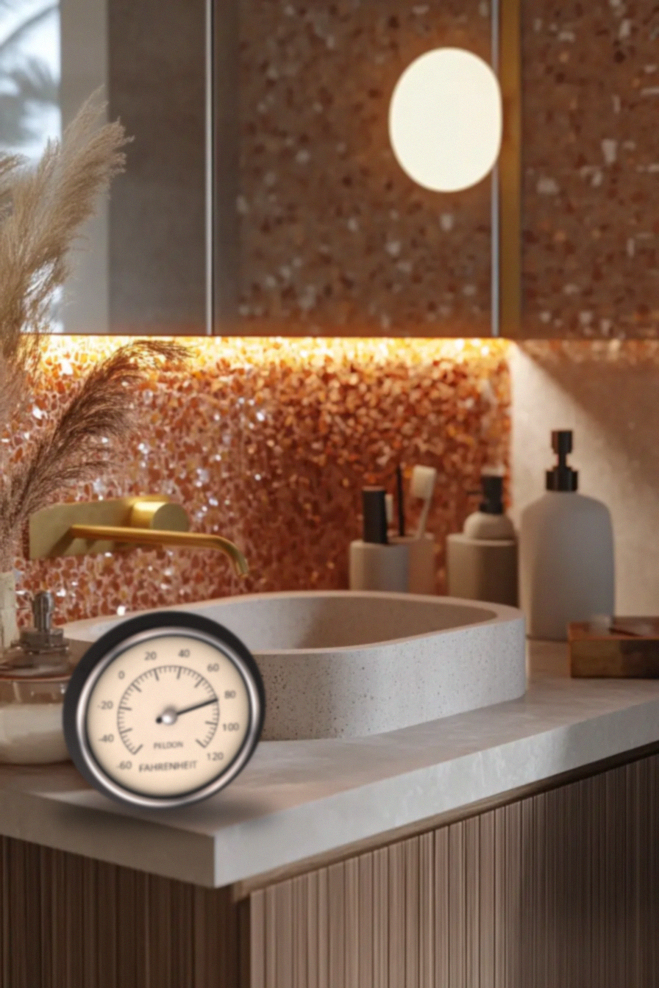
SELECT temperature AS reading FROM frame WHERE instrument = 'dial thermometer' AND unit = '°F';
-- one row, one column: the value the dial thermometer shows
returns 80 °F
